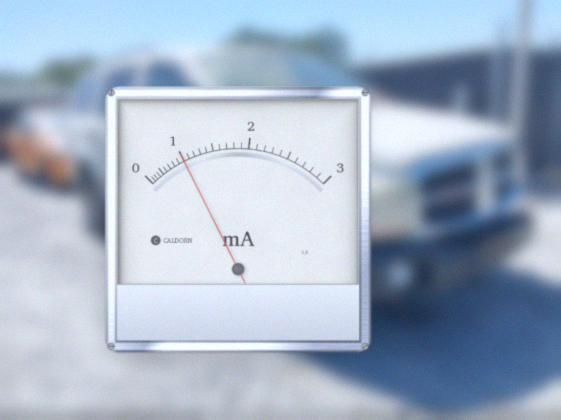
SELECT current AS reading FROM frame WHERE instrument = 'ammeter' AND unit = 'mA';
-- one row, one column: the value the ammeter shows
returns 1 mA
